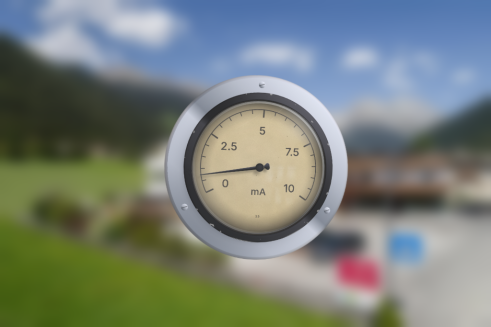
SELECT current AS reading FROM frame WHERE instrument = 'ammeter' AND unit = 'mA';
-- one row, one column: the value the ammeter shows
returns 0.75 mA
